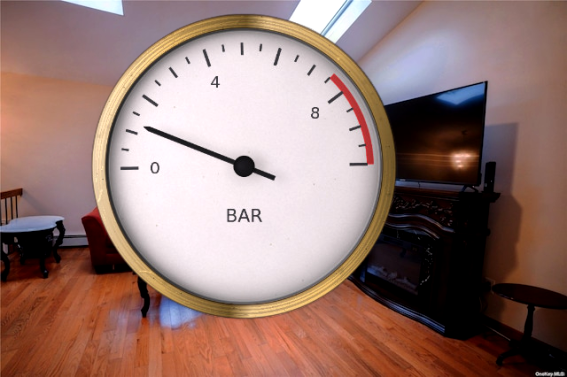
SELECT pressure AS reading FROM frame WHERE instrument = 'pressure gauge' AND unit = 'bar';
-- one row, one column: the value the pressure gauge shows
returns 1.25 bar
